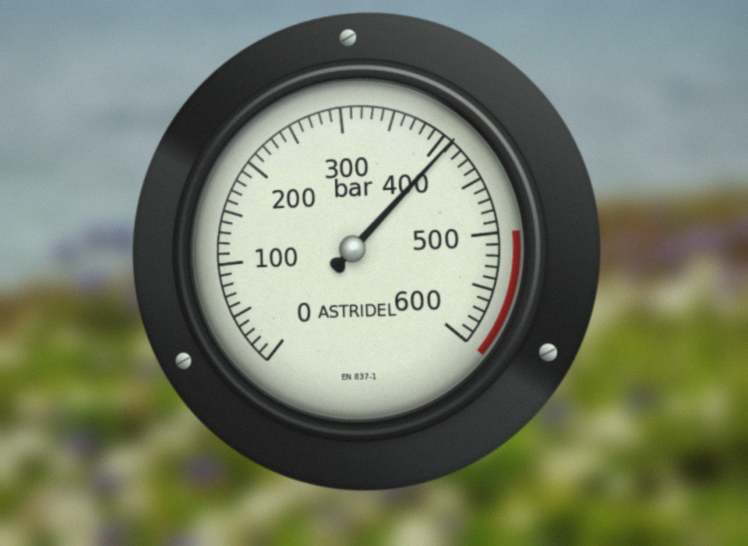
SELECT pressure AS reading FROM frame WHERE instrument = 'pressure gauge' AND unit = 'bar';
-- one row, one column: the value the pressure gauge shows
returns 410 bar
